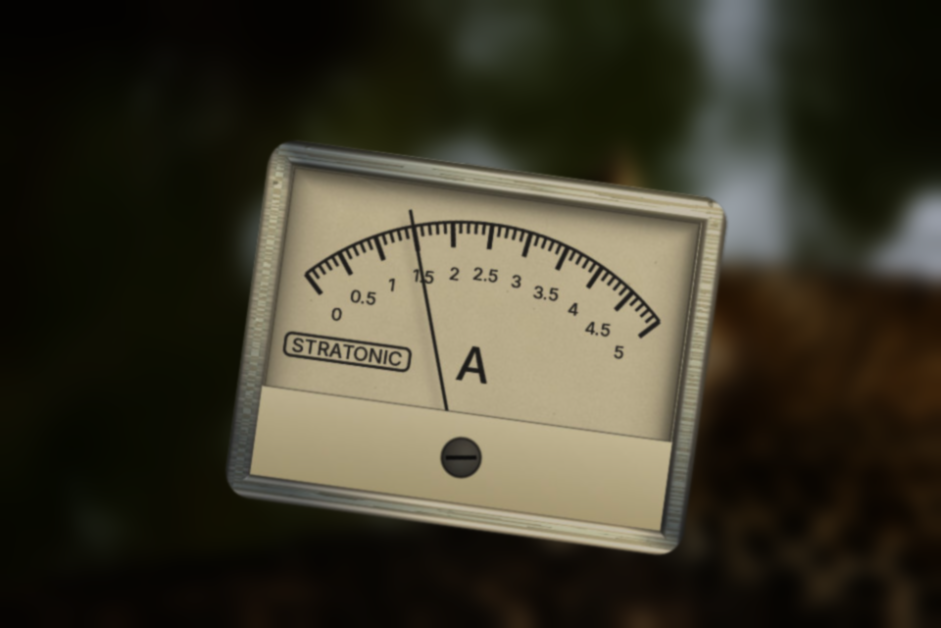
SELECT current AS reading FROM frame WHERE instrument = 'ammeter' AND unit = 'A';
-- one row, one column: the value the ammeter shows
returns 1.5 A
